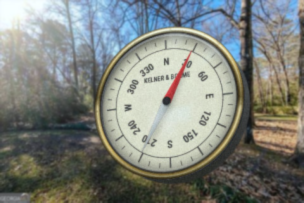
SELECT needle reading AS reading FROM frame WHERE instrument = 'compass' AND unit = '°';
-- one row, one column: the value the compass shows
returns 30 °
